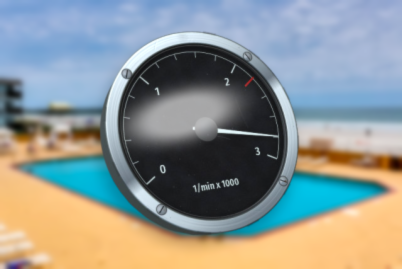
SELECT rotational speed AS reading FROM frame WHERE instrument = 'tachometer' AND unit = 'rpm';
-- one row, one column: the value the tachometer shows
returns 2800 rpm
